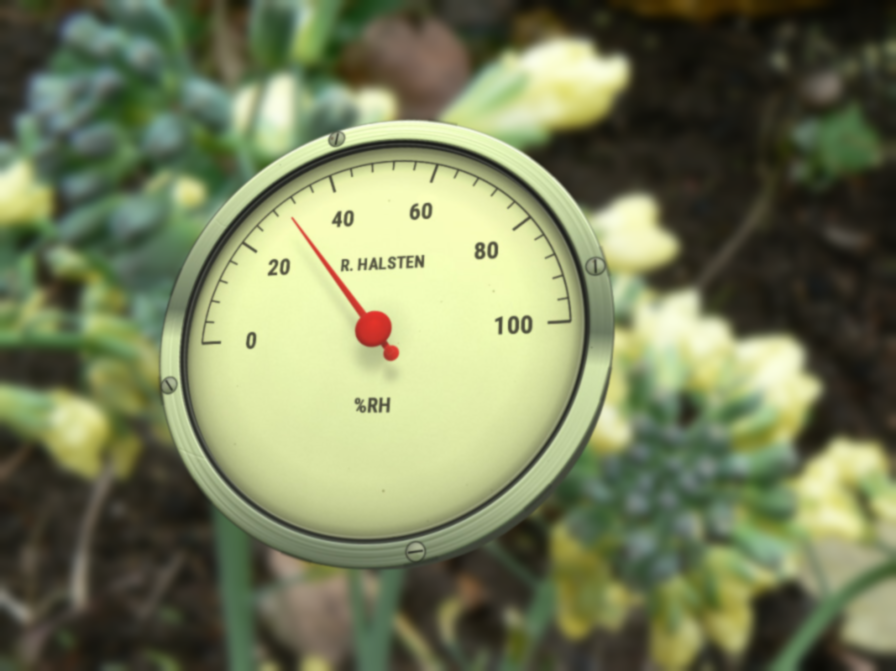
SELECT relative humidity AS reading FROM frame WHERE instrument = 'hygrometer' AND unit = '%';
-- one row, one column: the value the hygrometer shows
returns 30 %
